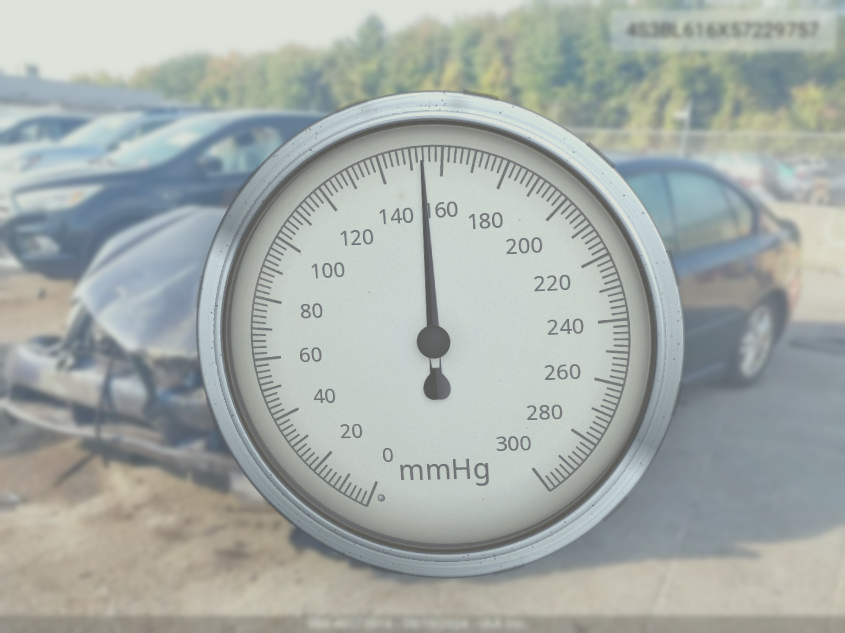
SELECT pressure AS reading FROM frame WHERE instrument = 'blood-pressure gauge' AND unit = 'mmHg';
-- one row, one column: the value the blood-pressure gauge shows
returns 154 mmHg
